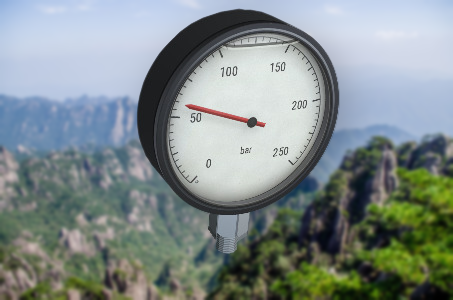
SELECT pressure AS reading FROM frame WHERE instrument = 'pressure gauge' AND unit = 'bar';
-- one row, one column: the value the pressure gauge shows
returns 60 bar
